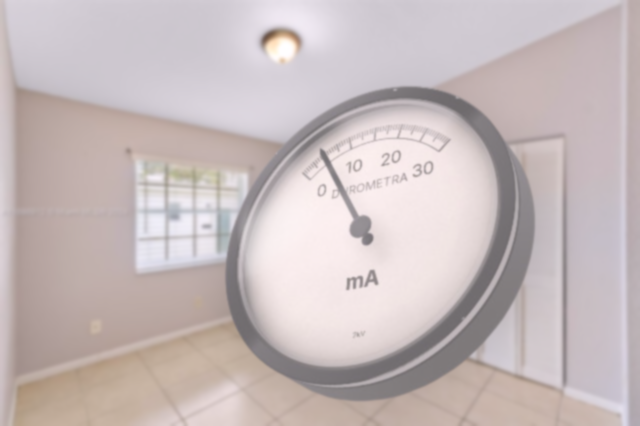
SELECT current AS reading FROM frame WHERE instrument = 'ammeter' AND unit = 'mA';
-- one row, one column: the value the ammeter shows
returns 5 mA
